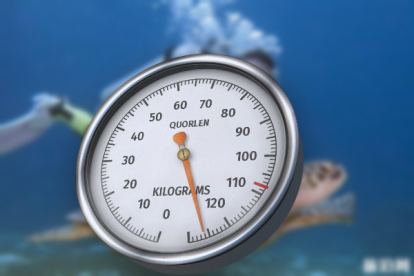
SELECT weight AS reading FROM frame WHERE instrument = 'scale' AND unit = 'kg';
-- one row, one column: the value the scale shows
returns 126 kg
